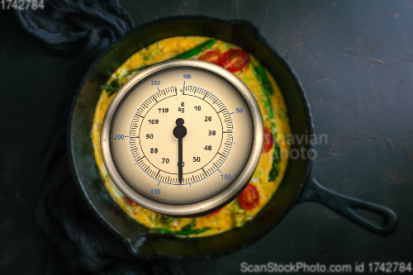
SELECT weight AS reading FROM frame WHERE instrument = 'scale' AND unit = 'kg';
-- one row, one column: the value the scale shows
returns 60 kg
